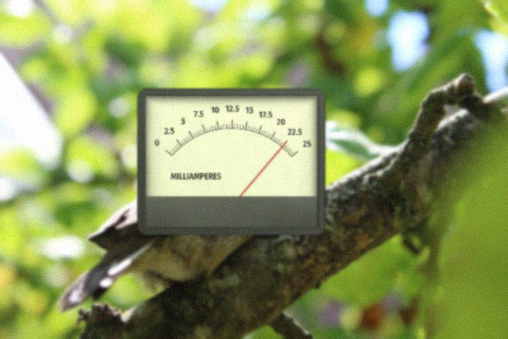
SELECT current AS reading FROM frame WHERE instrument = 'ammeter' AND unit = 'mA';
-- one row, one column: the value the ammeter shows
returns 22.5 mA
